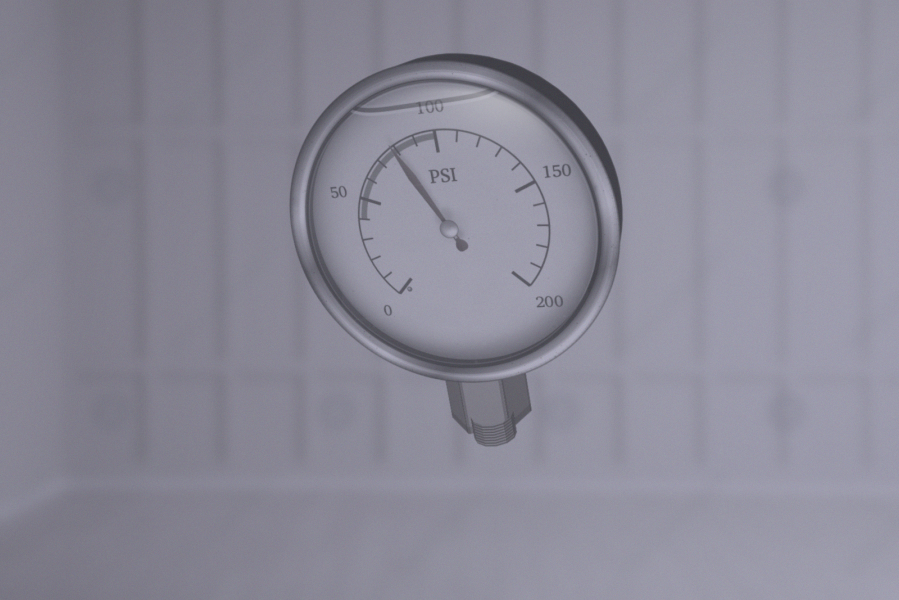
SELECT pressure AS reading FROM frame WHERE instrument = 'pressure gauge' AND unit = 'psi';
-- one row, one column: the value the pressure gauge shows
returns 80 psi
